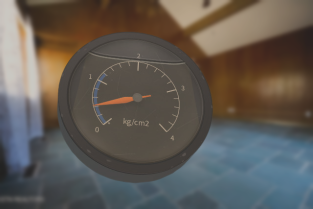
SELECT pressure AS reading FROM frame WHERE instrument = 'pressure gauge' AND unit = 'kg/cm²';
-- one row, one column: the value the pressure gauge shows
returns 0.4 kg/cm²
